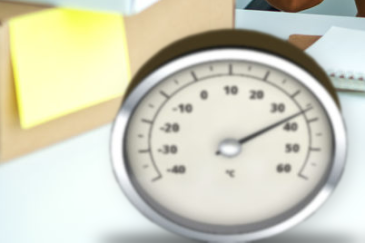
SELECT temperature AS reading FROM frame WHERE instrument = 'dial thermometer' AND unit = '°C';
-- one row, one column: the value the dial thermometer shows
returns 35 °C
